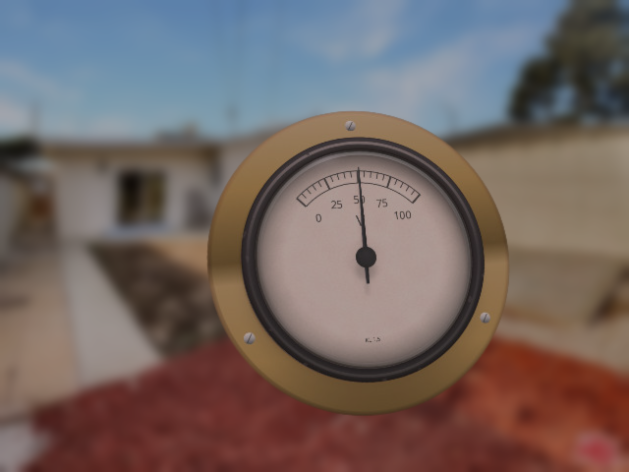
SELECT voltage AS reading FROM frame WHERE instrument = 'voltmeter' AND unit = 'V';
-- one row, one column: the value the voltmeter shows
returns 50 V
